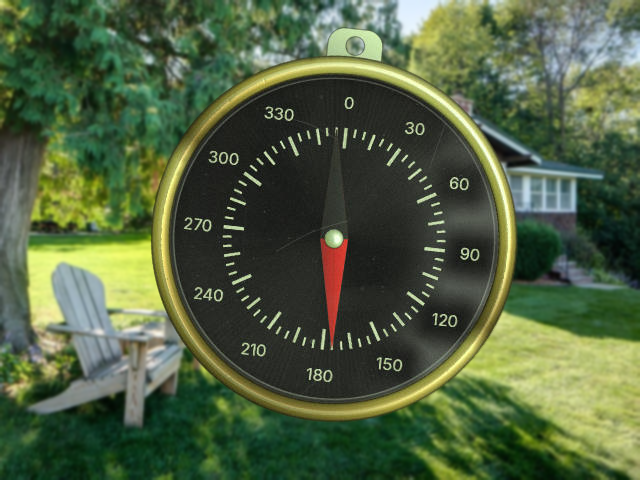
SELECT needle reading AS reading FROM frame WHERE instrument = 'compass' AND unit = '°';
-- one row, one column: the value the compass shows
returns 175 °
